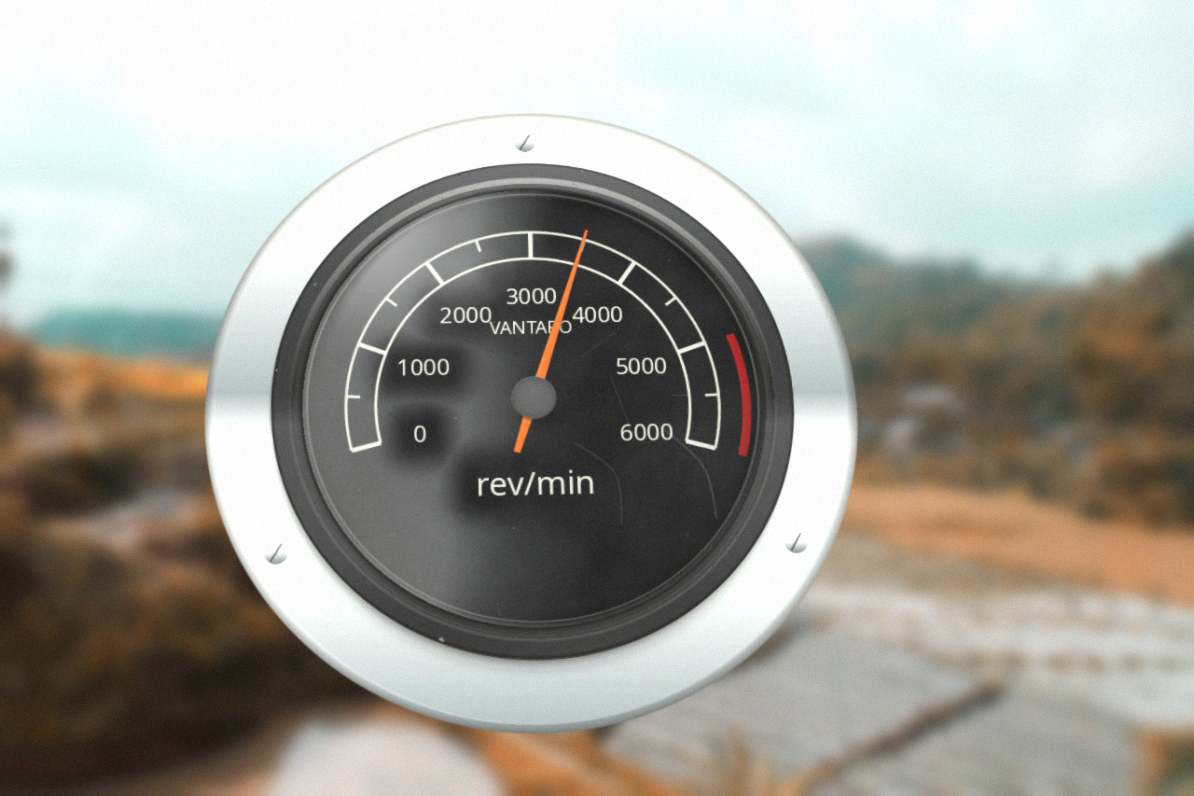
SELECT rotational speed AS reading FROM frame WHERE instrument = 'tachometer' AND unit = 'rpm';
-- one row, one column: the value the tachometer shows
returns 3500 rpm
